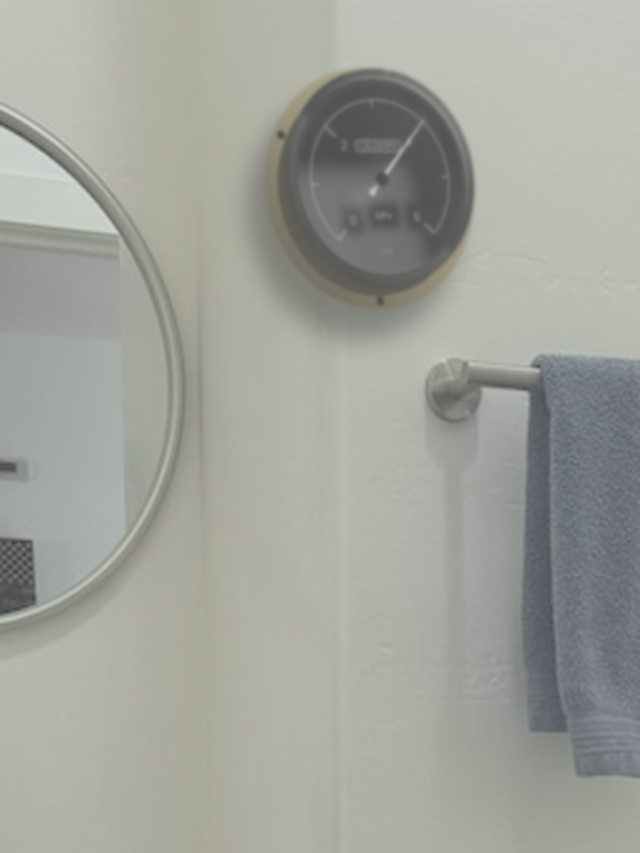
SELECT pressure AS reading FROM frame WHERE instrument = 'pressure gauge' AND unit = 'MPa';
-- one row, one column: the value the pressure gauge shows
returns 4 MPa
